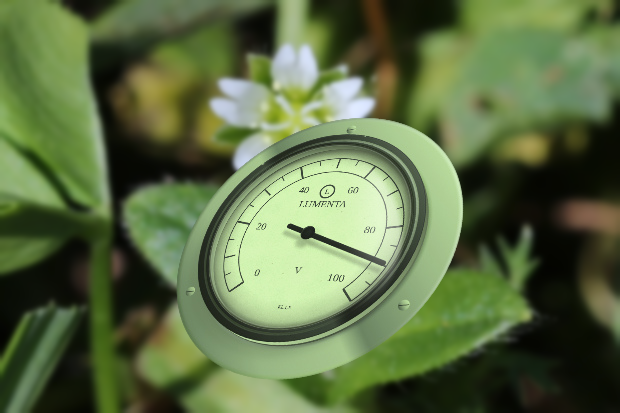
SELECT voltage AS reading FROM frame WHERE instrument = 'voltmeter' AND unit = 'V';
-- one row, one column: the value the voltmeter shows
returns 90 V
